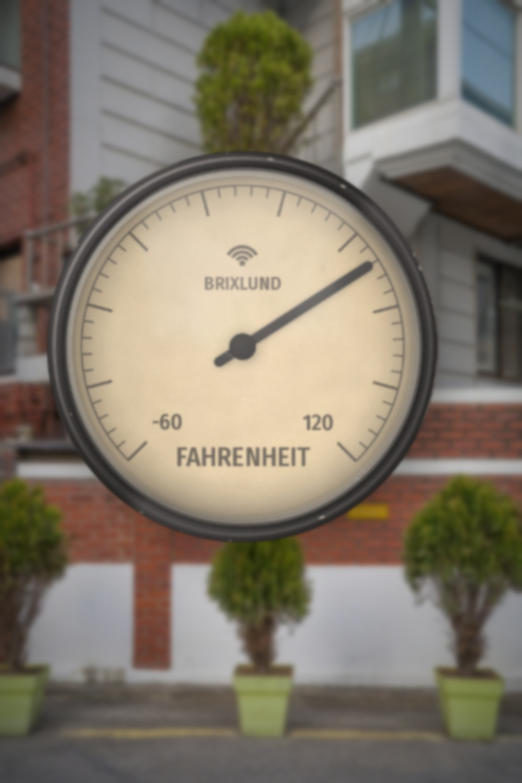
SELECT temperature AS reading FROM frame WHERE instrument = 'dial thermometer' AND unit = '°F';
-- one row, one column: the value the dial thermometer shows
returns 68 °F
